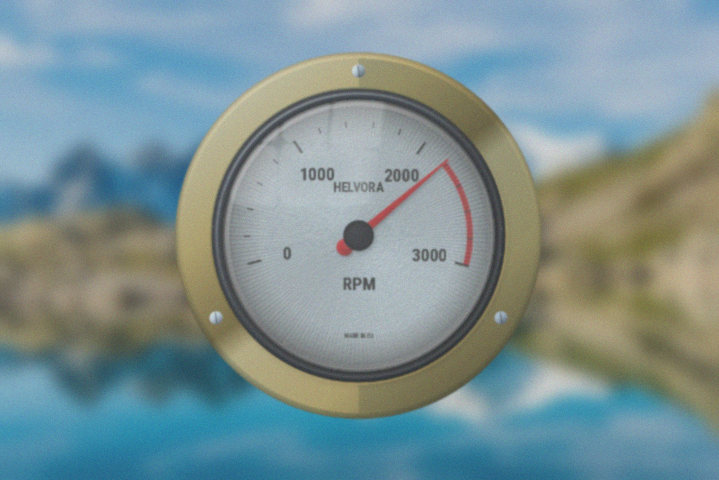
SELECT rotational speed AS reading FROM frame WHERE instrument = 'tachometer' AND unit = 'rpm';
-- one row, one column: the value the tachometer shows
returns 2200 rpm
